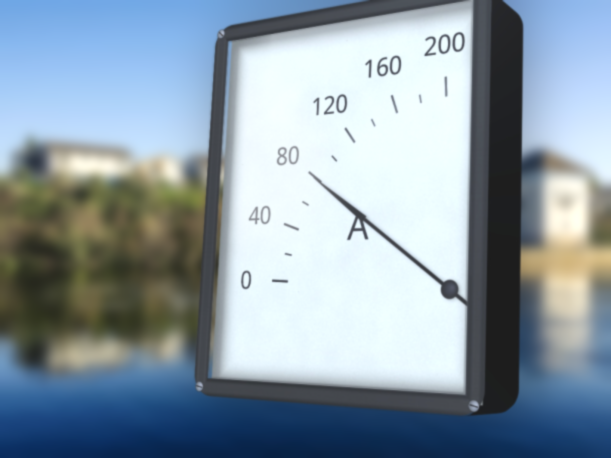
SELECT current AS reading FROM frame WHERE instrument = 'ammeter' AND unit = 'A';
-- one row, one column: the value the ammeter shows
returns 80 A
